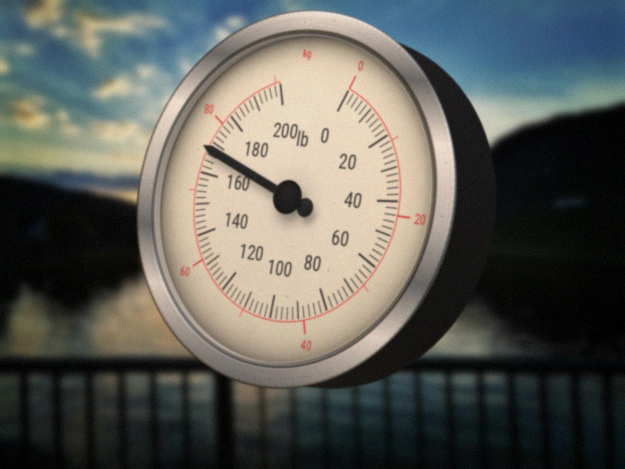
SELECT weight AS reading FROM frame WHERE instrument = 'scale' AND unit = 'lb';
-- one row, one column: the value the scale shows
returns 168 lb
